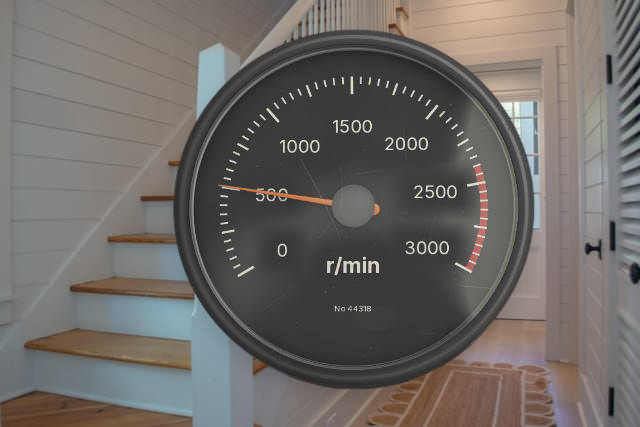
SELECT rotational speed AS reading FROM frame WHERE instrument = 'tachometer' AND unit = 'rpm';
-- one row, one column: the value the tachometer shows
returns 500 rpm
